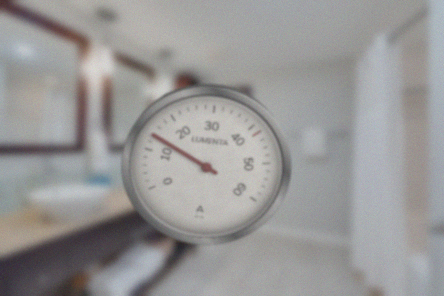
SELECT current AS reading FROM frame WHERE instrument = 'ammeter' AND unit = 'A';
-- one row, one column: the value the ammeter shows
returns 14 A
